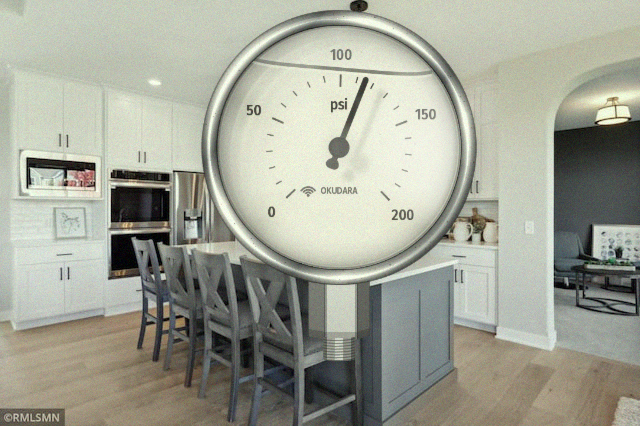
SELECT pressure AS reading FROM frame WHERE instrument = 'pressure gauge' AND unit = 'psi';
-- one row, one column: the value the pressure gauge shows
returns 115 psi
